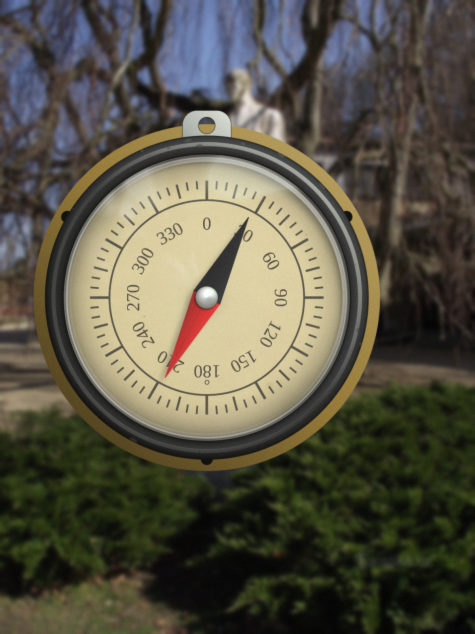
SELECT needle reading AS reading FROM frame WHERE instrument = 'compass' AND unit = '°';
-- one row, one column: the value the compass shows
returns 207.5 °
